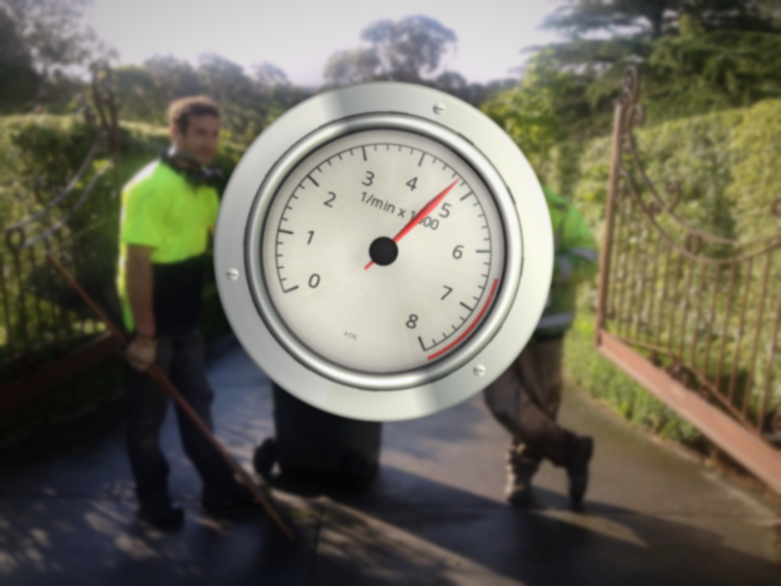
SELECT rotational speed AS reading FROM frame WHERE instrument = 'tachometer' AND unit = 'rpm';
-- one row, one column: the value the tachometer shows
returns 4700 rpm
